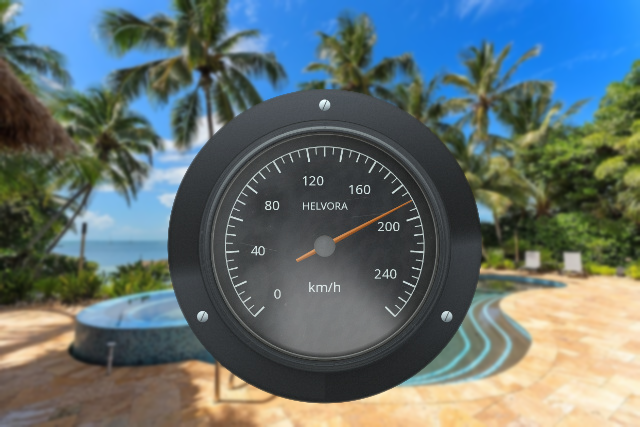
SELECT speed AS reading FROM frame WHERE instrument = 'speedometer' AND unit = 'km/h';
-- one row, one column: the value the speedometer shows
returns 190 km/h
